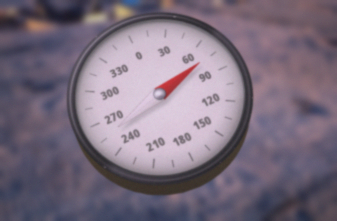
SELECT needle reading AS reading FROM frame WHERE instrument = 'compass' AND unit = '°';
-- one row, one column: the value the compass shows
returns 75 °
